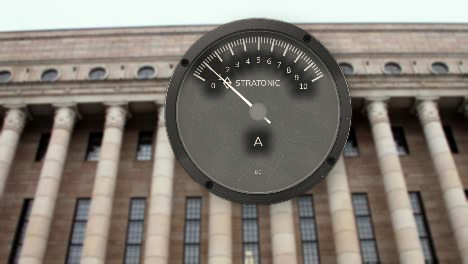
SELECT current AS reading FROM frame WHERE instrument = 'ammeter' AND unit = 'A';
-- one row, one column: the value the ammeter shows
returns 1 A
